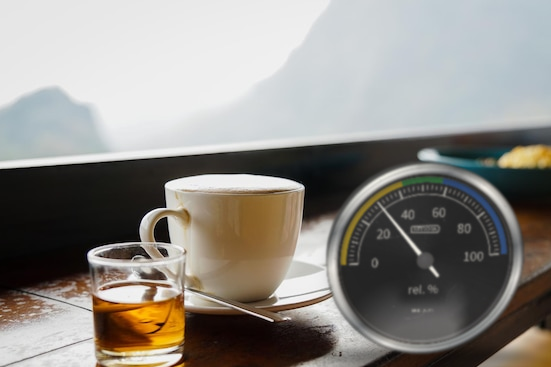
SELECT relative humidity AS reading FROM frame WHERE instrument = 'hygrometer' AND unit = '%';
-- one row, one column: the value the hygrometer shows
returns 30 %
